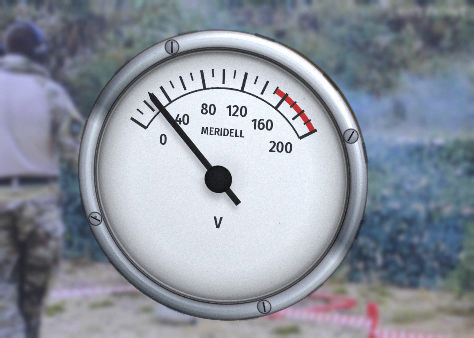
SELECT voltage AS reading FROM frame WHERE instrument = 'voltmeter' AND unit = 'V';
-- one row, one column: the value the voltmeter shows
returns 30 V
